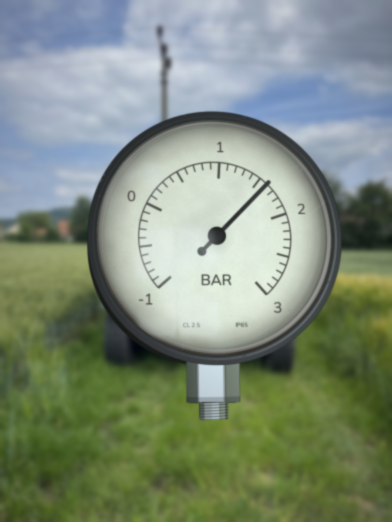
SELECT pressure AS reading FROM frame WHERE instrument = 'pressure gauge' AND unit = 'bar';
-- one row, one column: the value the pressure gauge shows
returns 1.6 bar
